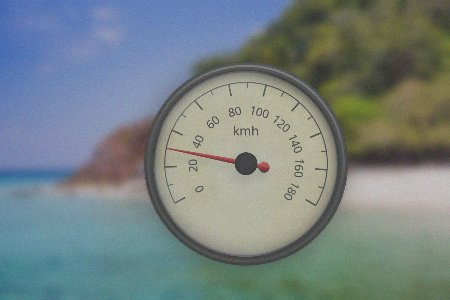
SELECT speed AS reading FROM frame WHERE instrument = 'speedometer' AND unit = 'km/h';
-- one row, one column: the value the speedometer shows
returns 30 km/h
